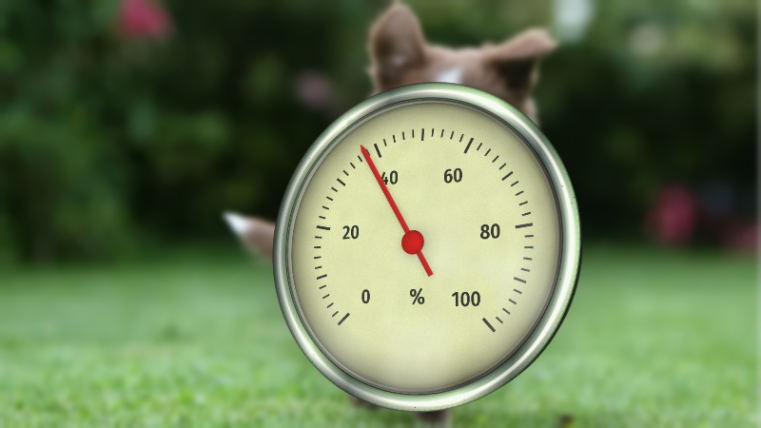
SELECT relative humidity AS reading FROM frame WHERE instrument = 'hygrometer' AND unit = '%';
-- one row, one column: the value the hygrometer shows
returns 38 %
